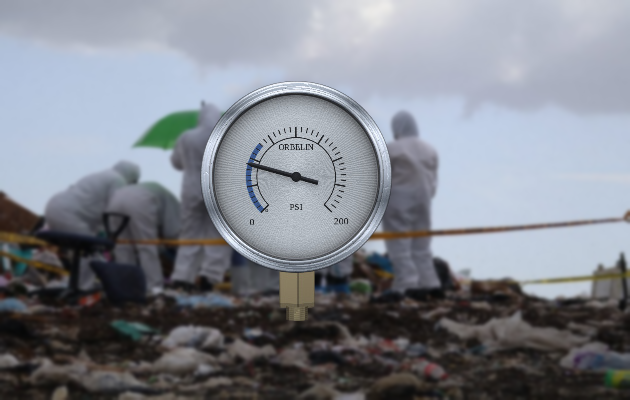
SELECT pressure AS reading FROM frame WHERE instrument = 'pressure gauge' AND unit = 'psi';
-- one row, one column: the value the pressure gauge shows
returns 45 psi
